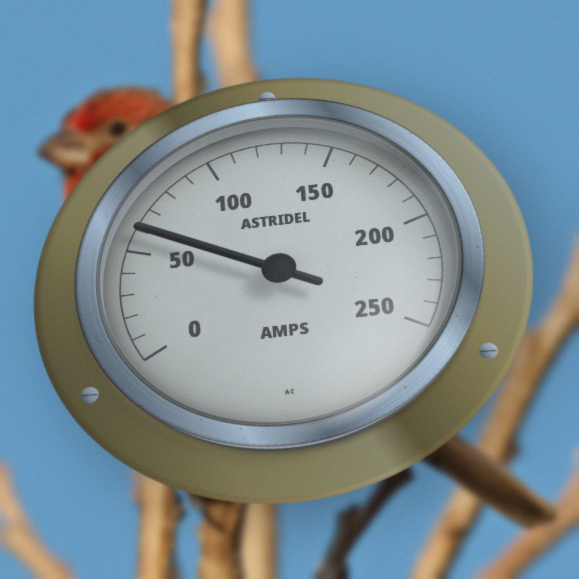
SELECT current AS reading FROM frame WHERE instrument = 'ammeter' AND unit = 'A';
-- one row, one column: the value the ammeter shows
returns 60 A
